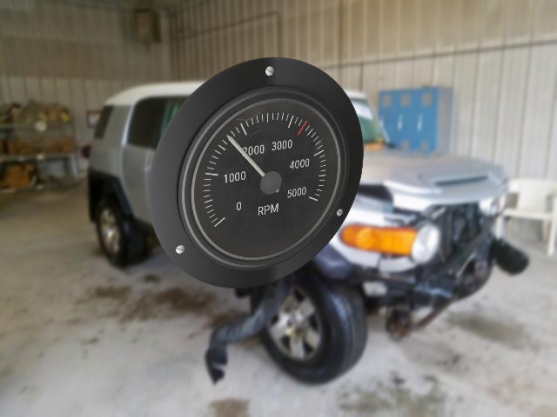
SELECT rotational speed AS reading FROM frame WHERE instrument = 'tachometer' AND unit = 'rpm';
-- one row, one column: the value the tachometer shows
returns 1700 rpm
